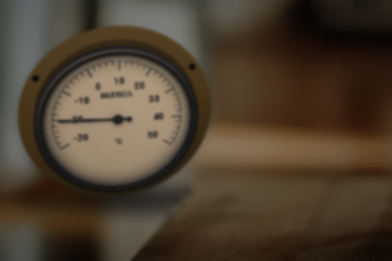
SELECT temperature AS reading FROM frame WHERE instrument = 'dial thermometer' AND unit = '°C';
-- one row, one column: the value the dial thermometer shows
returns -20 °C
